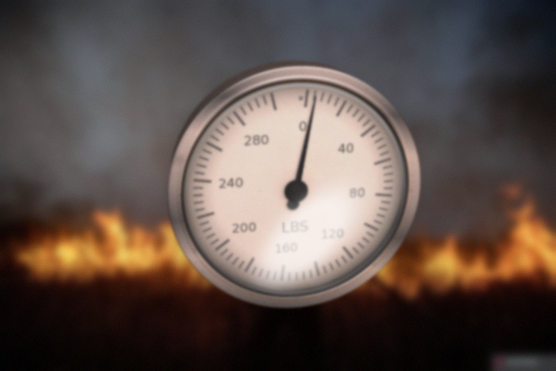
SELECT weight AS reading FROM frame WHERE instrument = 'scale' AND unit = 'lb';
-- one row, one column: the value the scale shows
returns 4 lb
